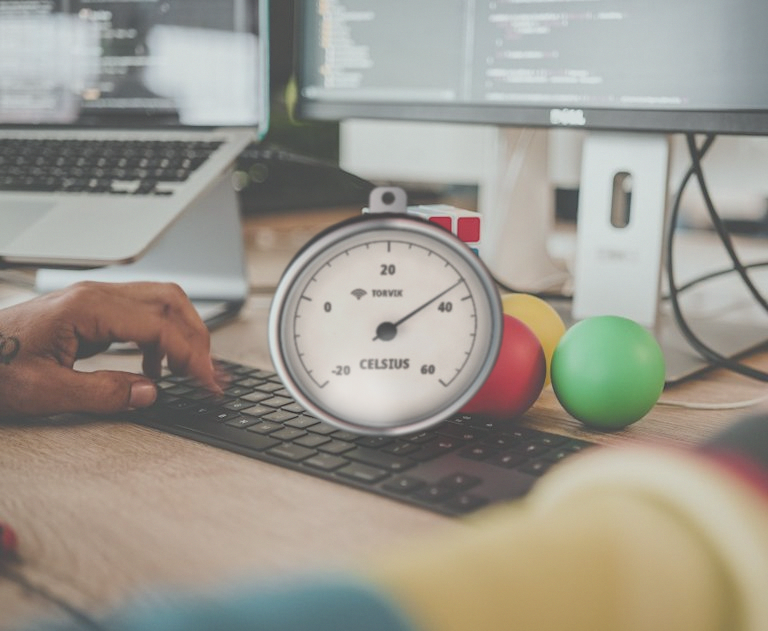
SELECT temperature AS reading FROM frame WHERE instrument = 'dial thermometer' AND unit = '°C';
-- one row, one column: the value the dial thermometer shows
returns 36 °C
